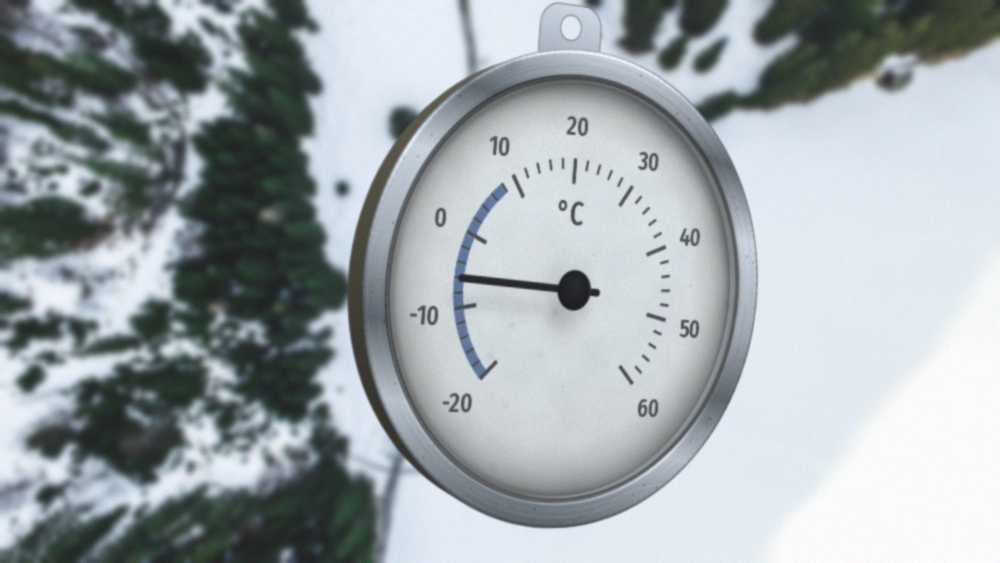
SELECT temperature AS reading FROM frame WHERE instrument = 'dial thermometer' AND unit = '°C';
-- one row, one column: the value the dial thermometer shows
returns -6 °C
